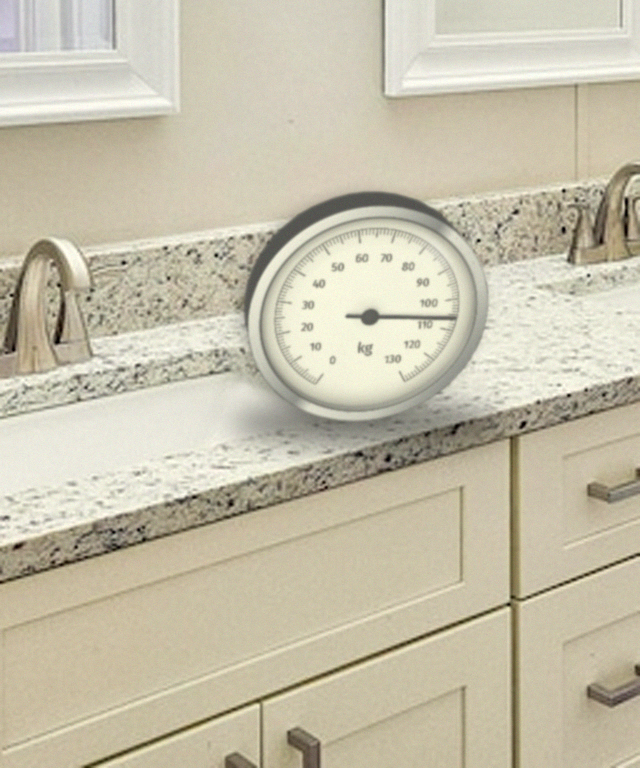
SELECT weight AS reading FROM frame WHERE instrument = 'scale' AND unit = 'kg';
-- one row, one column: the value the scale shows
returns 105 kg
